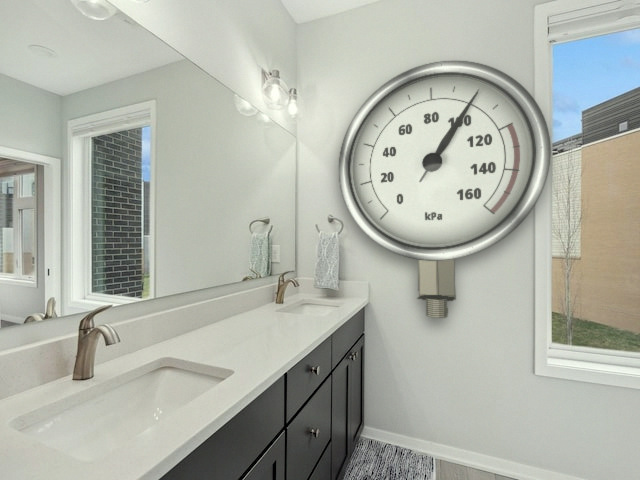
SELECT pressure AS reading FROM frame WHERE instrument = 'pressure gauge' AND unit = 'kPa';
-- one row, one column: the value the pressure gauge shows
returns 100 kPa
